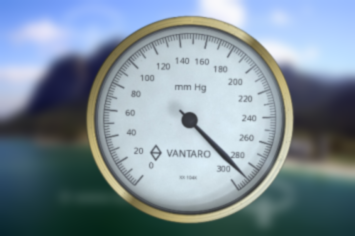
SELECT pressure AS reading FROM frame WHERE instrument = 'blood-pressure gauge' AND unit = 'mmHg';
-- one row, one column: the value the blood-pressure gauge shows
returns 290 mmHg
